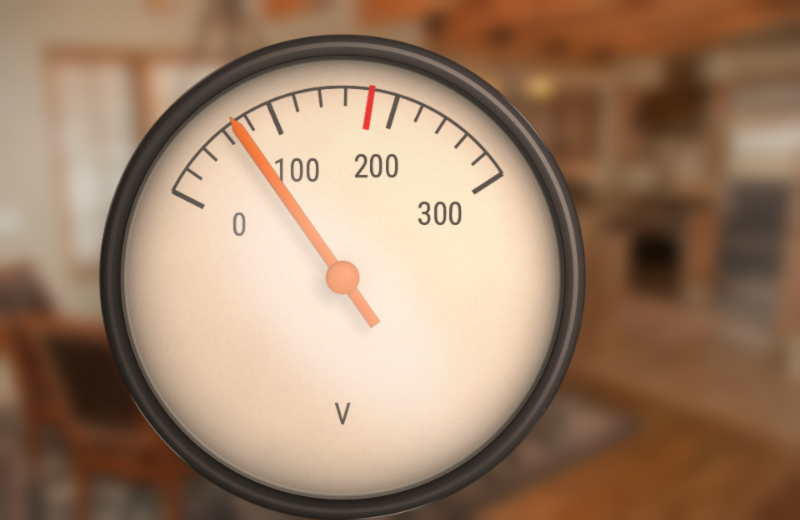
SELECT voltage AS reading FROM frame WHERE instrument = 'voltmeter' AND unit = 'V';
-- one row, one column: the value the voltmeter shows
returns 70 V
